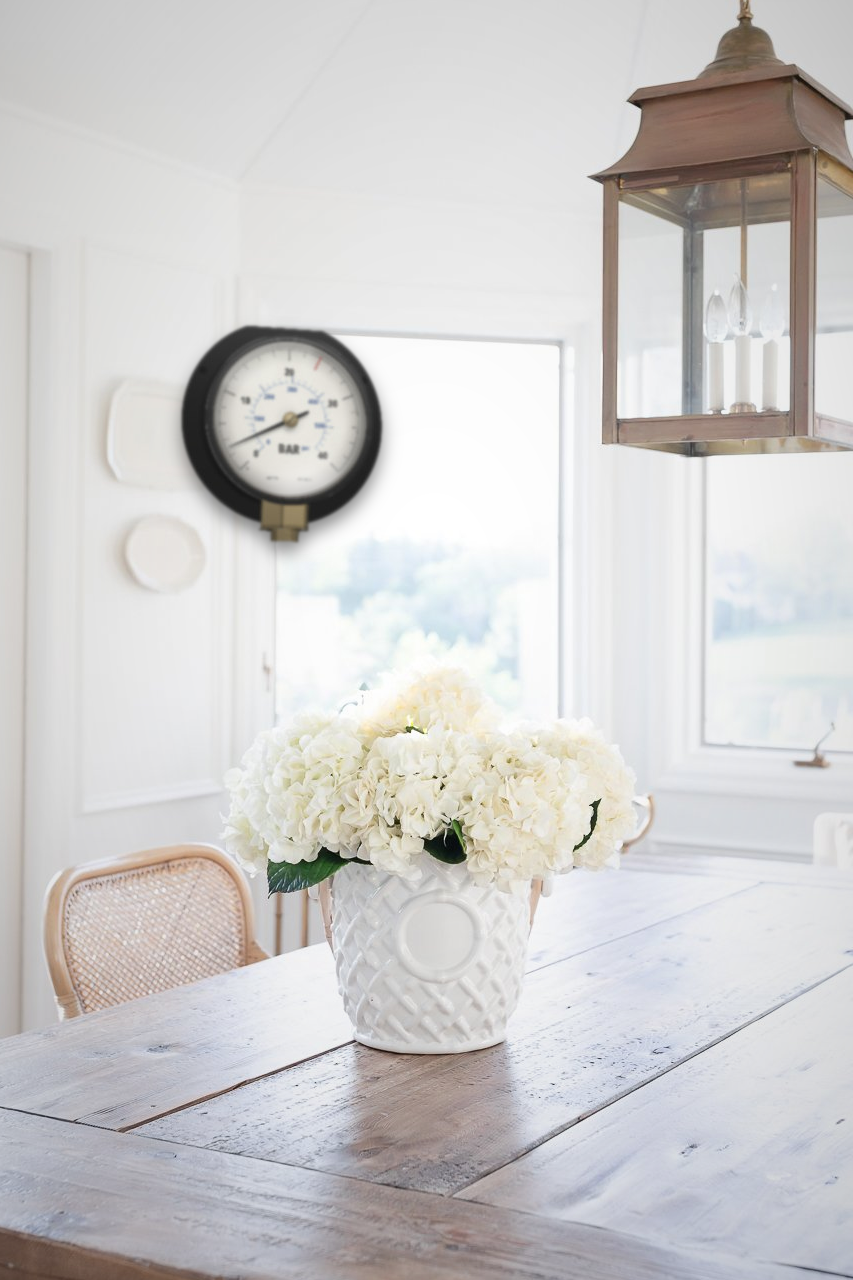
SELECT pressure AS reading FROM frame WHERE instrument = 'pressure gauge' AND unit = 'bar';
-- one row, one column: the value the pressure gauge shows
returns 3 bar
